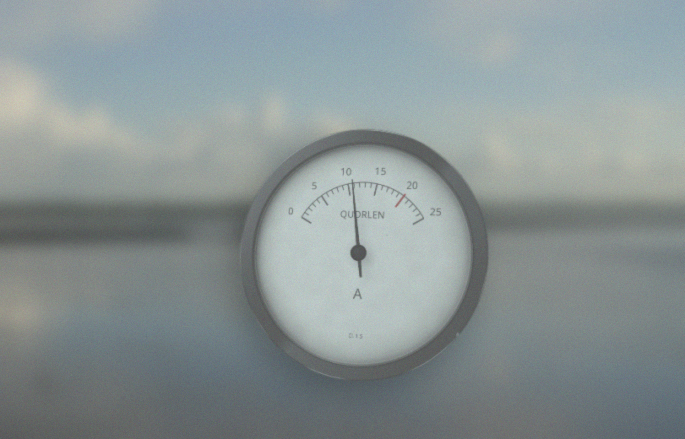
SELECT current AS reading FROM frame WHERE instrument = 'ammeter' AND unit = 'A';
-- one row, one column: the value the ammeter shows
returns 11 A
